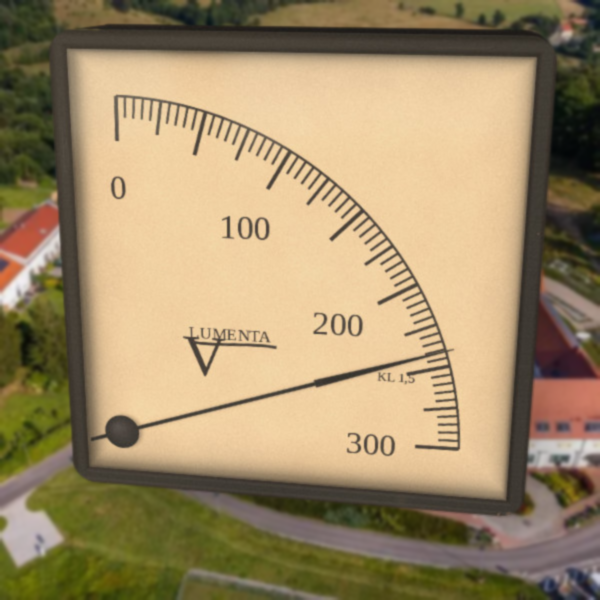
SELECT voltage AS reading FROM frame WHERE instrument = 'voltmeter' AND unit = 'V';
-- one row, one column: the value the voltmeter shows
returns 240 V
